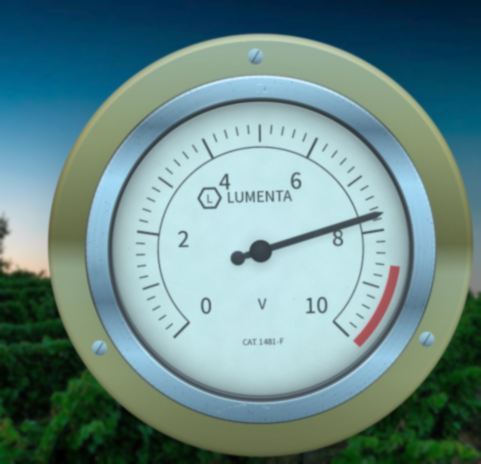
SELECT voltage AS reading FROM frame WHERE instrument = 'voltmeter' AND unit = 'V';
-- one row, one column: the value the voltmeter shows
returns 7.7 V
